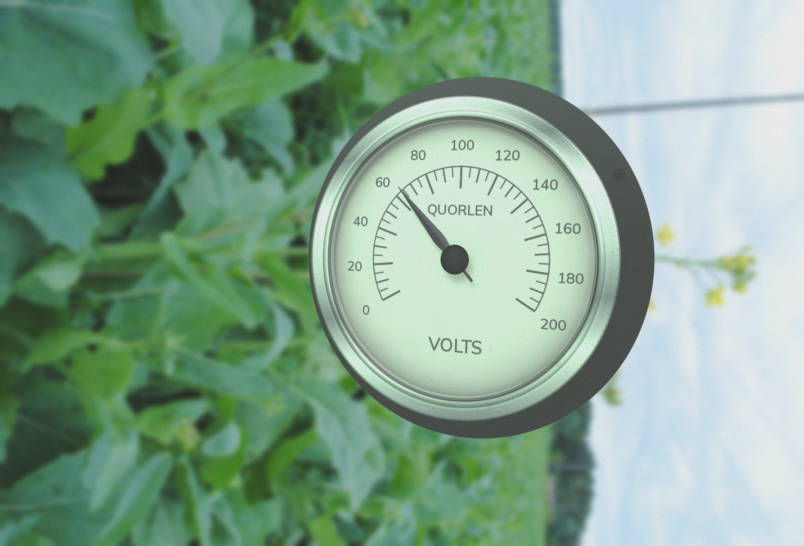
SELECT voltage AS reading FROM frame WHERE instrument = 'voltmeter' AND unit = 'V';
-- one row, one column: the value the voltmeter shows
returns 65 V
